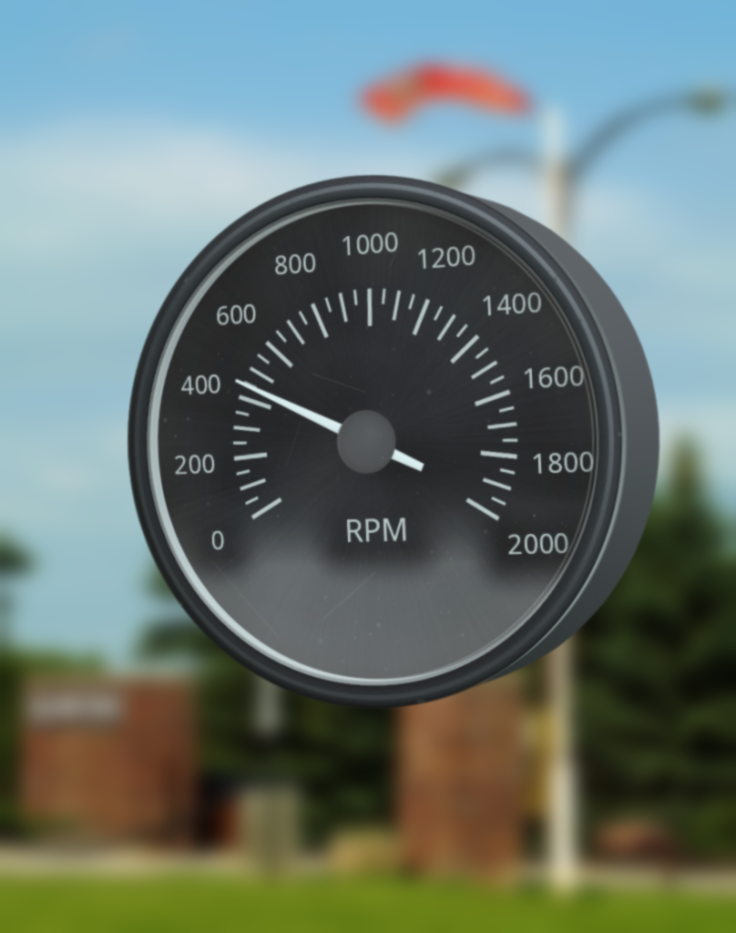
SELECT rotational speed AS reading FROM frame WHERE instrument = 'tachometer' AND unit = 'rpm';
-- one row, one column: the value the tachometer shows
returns 450 rpm
